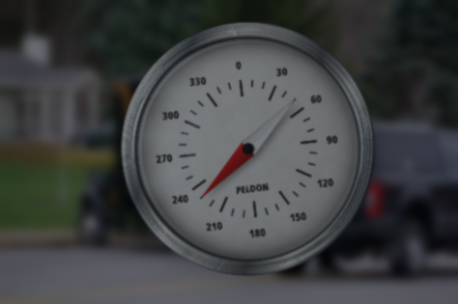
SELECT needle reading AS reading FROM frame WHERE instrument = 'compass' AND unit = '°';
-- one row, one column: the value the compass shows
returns 230 °
